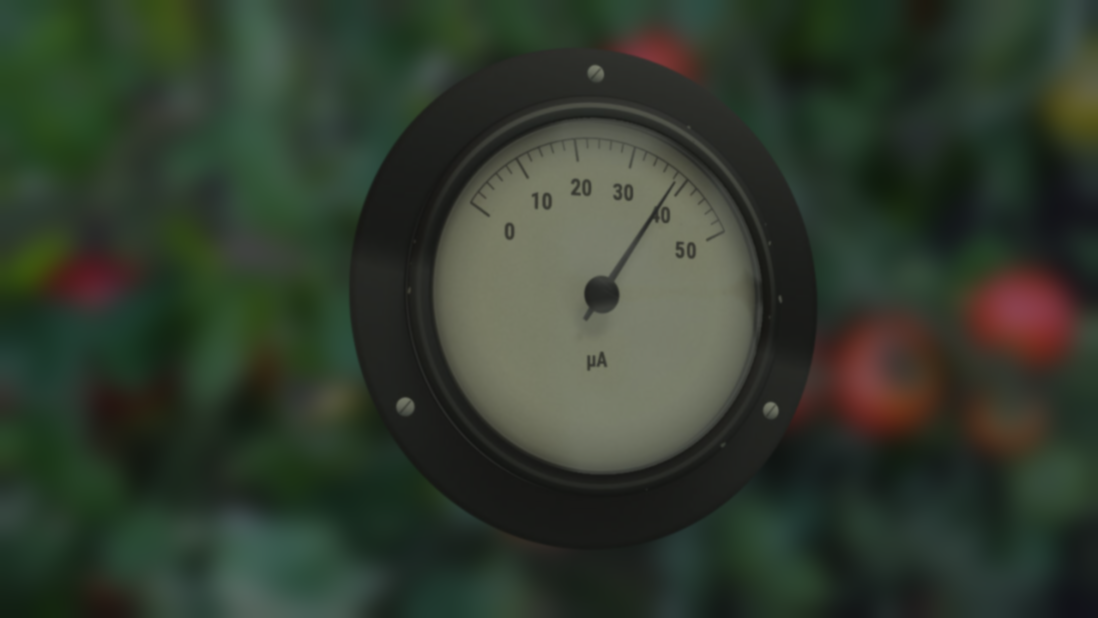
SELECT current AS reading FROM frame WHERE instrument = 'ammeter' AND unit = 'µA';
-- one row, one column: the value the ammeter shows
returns 38 µA
